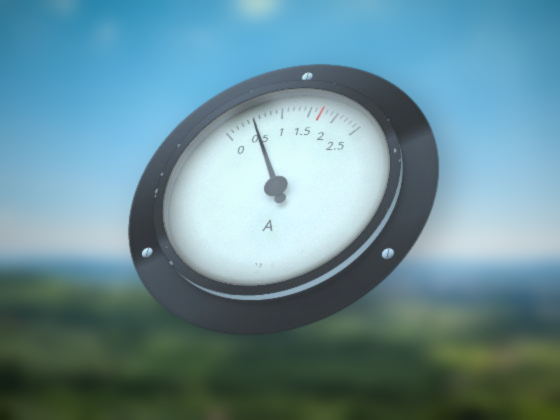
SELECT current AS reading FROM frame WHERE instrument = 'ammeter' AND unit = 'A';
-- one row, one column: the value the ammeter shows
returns 0.5 A
